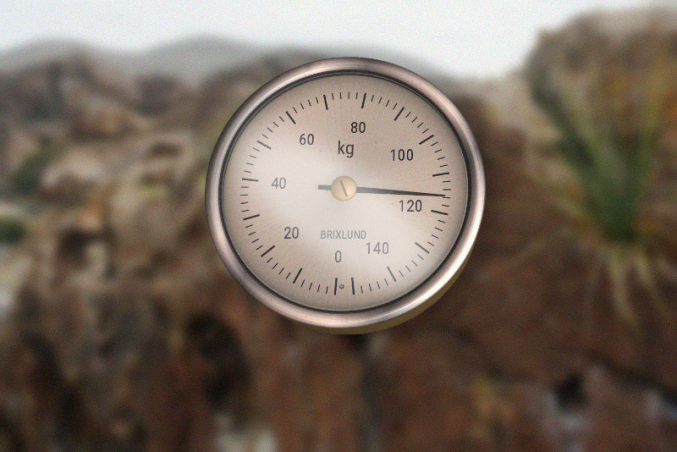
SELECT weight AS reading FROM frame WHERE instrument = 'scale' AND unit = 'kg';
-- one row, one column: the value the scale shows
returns 116 kg
